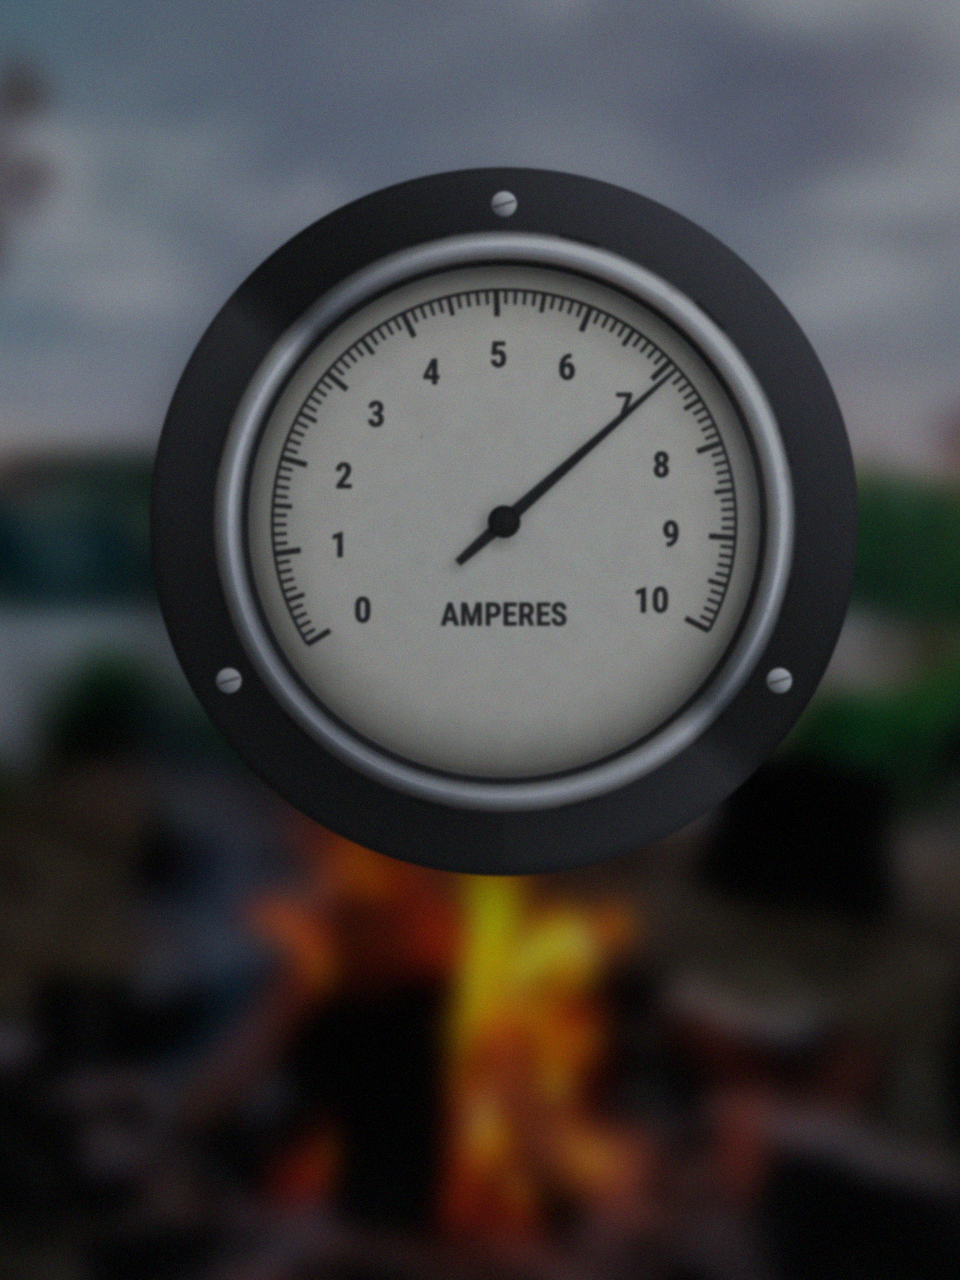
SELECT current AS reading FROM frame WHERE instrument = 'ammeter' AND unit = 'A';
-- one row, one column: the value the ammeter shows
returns 7.1 A
